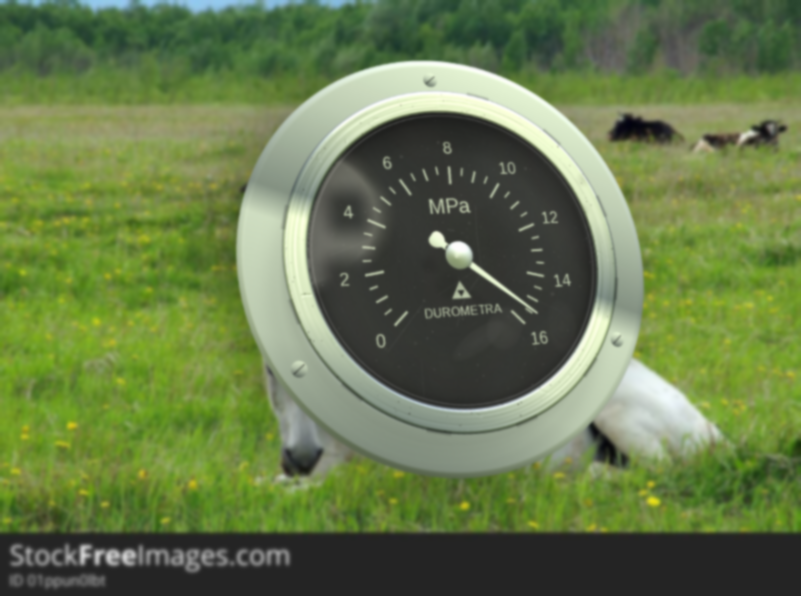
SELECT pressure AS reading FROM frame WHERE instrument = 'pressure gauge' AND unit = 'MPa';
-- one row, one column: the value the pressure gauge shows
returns 15.5 MPa
